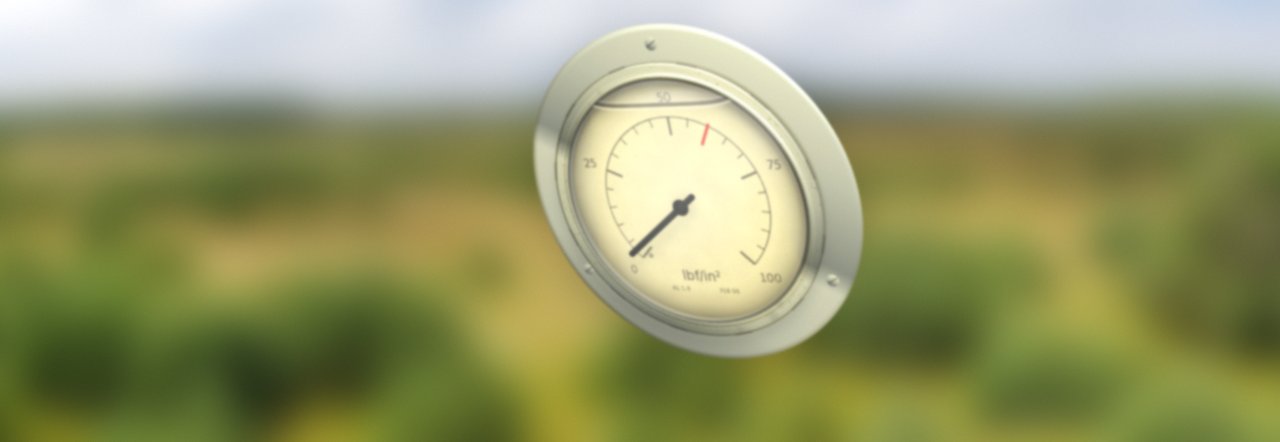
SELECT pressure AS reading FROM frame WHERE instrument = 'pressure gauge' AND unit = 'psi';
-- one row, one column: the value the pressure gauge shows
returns 2.5 psi
